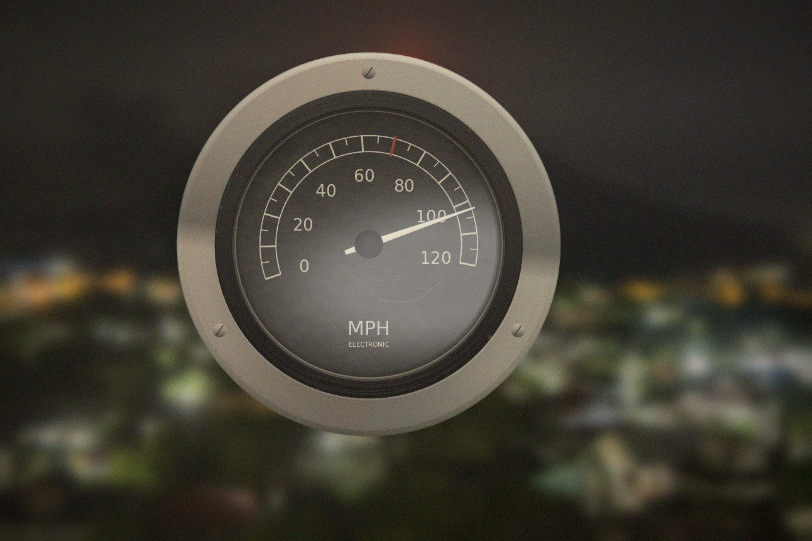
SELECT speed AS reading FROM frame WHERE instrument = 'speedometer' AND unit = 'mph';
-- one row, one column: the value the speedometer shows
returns 102.5 mph
